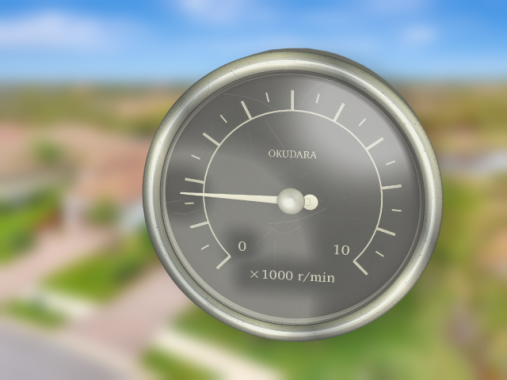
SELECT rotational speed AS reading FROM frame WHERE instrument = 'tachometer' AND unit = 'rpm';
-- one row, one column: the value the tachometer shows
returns 1750 rpm
